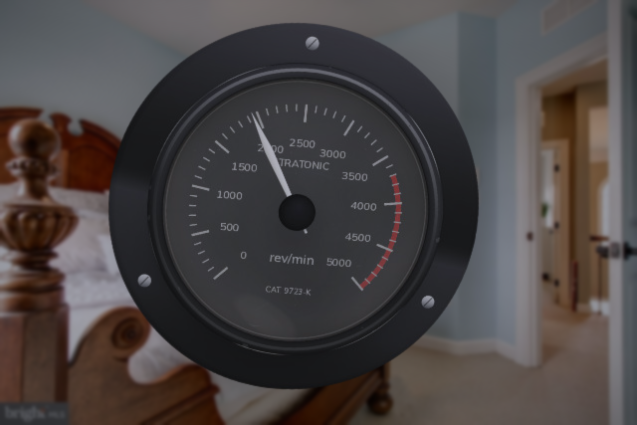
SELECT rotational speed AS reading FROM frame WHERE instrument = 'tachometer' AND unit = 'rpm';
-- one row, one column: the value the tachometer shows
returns 1950 rpm
